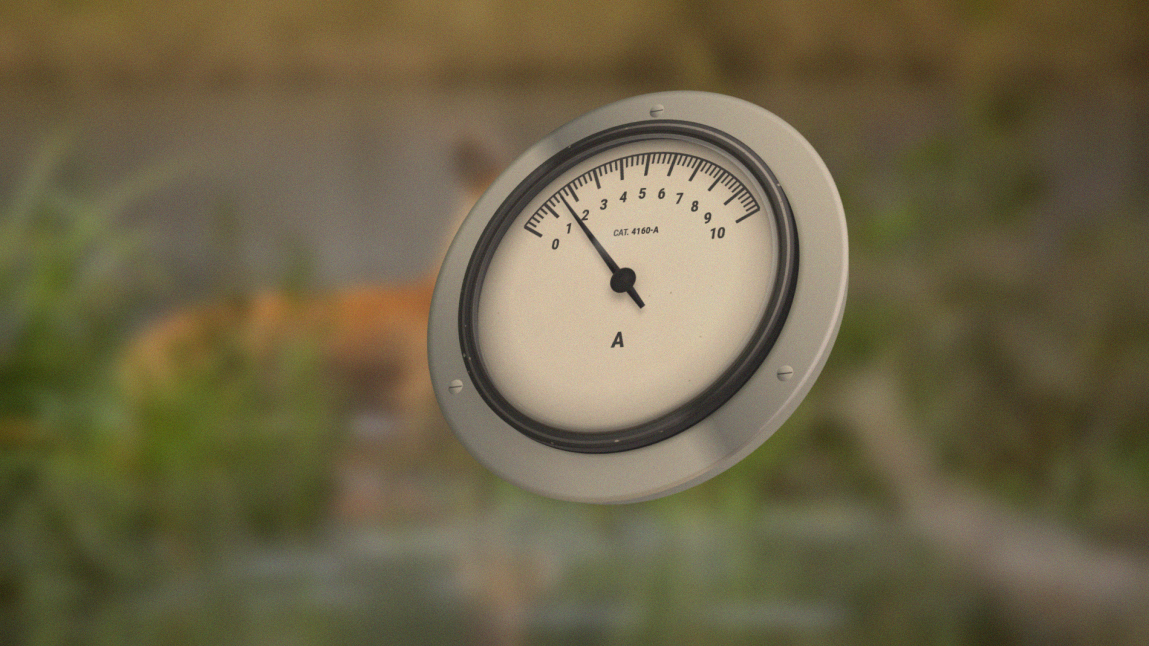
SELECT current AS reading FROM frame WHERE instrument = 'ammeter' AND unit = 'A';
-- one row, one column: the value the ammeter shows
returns 1.6 A
